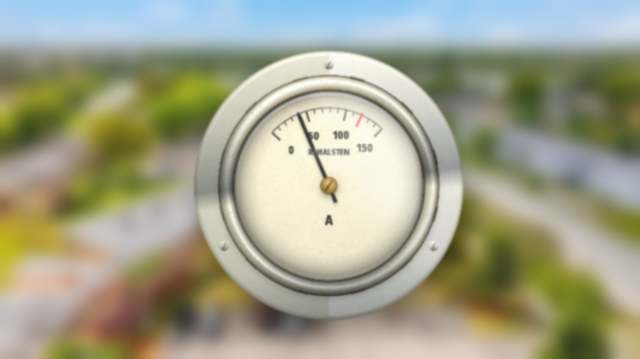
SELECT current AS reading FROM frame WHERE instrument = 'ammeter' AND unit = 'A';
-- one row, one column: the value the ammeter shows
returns 40 A
